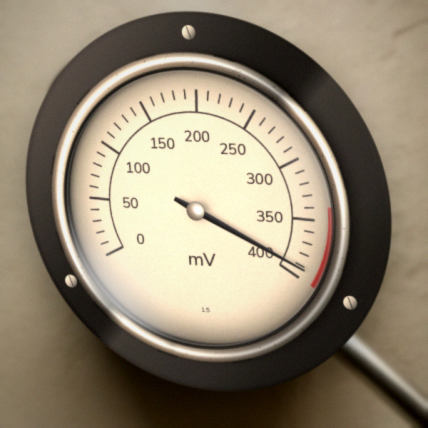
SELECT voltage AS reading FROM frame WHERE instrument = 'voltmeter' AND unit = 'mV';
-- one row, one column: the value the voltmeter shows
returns 390 mV
